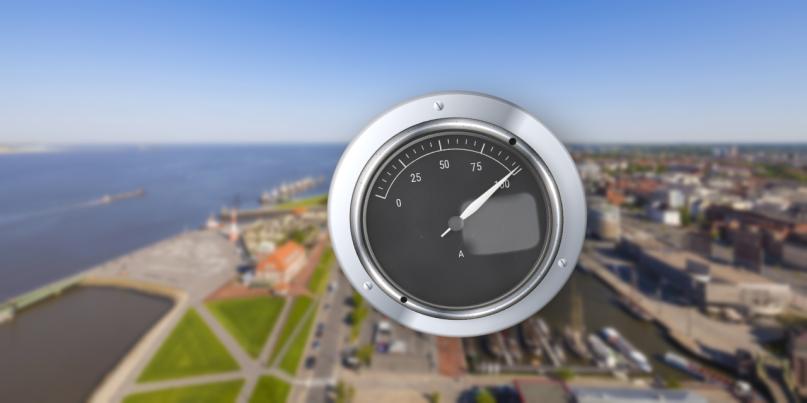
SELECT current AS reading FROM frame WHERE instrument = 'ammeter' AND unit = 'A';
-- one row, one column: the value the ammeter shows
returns 97.5 A
